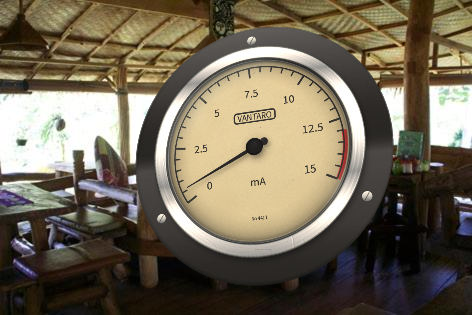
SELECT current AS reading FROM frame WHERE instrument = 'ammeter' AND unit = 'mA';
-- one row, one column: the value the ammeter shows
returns 0.5 mA
